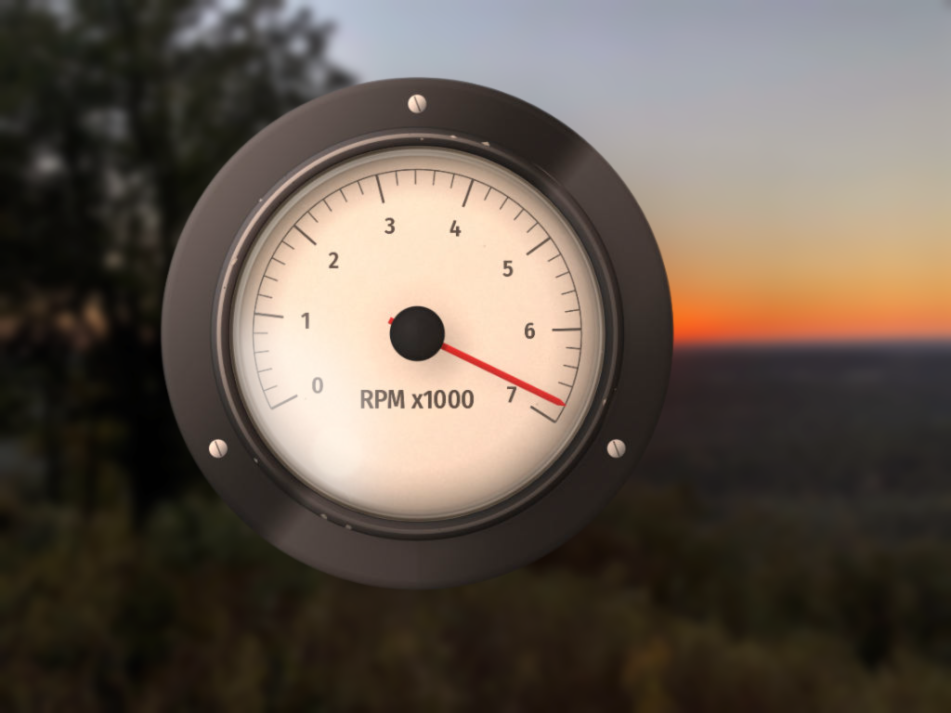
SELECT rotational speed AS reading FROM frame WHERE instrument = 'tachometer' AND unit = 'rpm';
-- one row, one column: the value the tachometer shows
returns 6800 rpm
